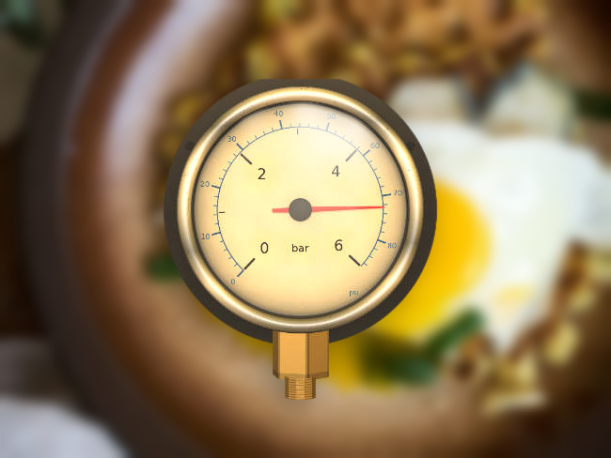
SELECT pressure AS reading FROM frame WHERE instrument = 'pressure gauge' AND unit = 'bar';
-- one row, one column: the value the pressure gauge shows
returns 5 bar
